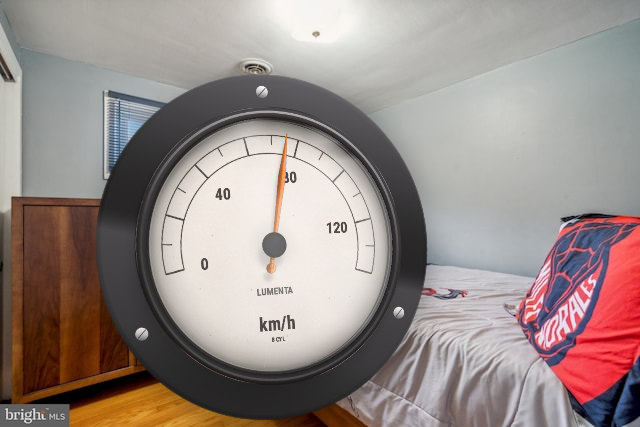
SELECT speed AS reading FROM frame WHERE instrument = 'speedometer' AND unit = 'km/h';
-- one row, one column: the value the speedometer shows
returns 75 km/h
